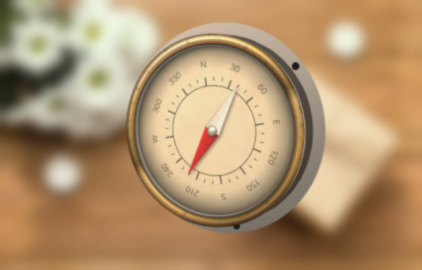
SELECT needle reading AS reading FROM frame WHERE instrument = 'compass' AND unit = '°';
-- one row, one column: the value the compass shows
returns 220 °
